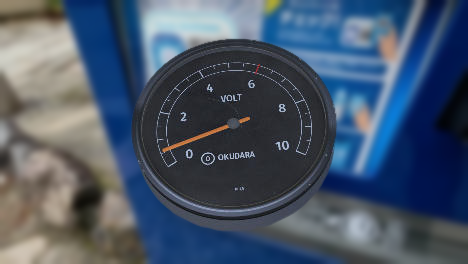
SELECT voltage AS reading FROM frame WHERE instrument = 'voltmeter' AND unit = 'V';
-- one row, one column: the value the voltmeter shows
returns 0.5 V
